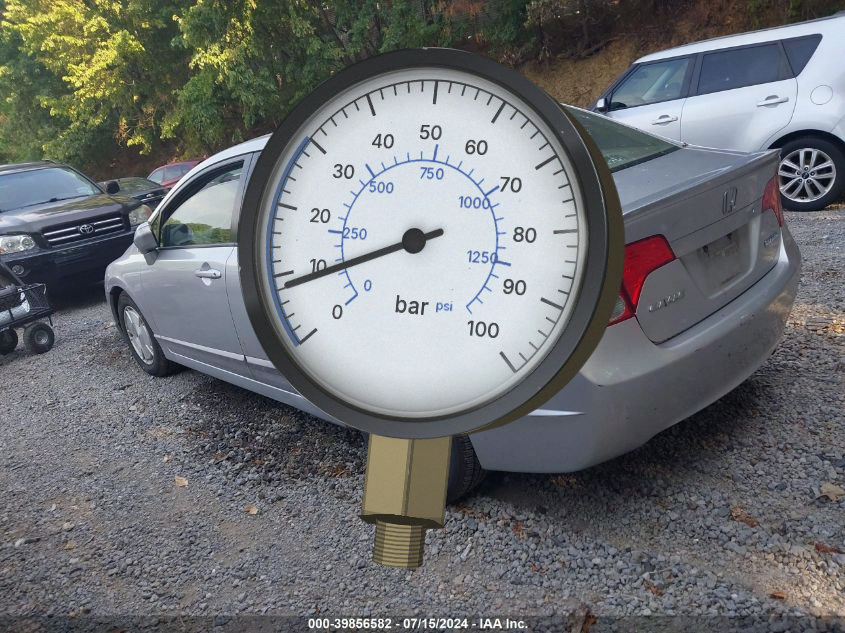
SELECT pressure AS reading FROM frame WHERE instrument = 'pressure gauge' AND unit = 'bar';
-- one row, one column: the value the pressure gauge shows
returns 8 bar
